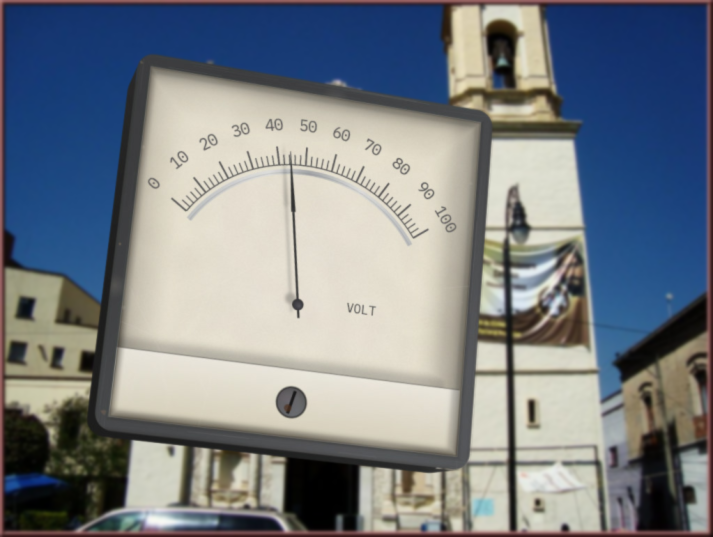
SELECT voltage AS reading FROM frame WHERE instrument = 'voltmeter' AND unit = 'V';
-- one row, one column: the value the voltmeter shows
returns 44 V
